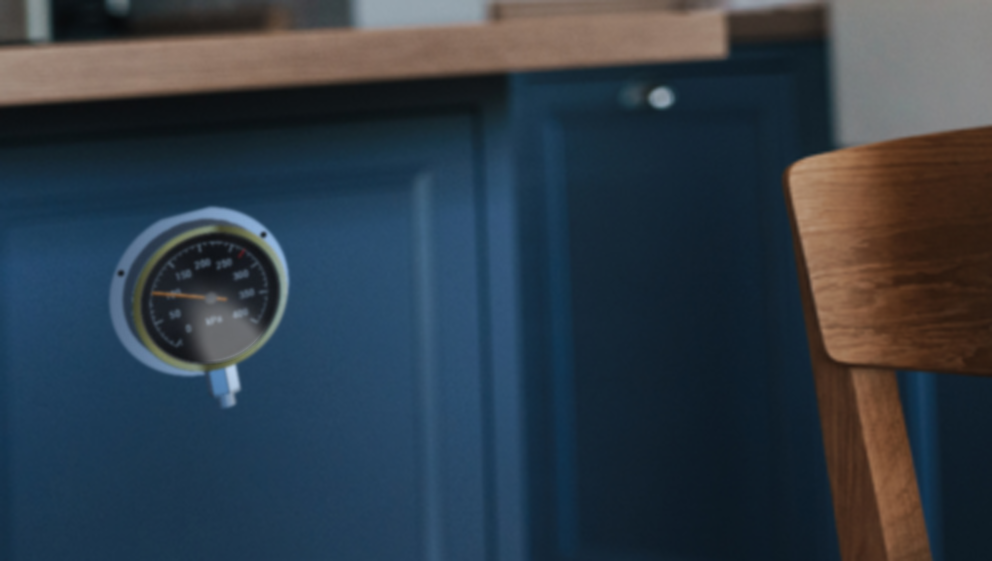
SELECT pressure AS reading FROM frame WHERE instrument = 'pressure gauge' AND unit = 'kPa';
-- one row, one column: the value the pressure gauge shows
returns 100 kPa
